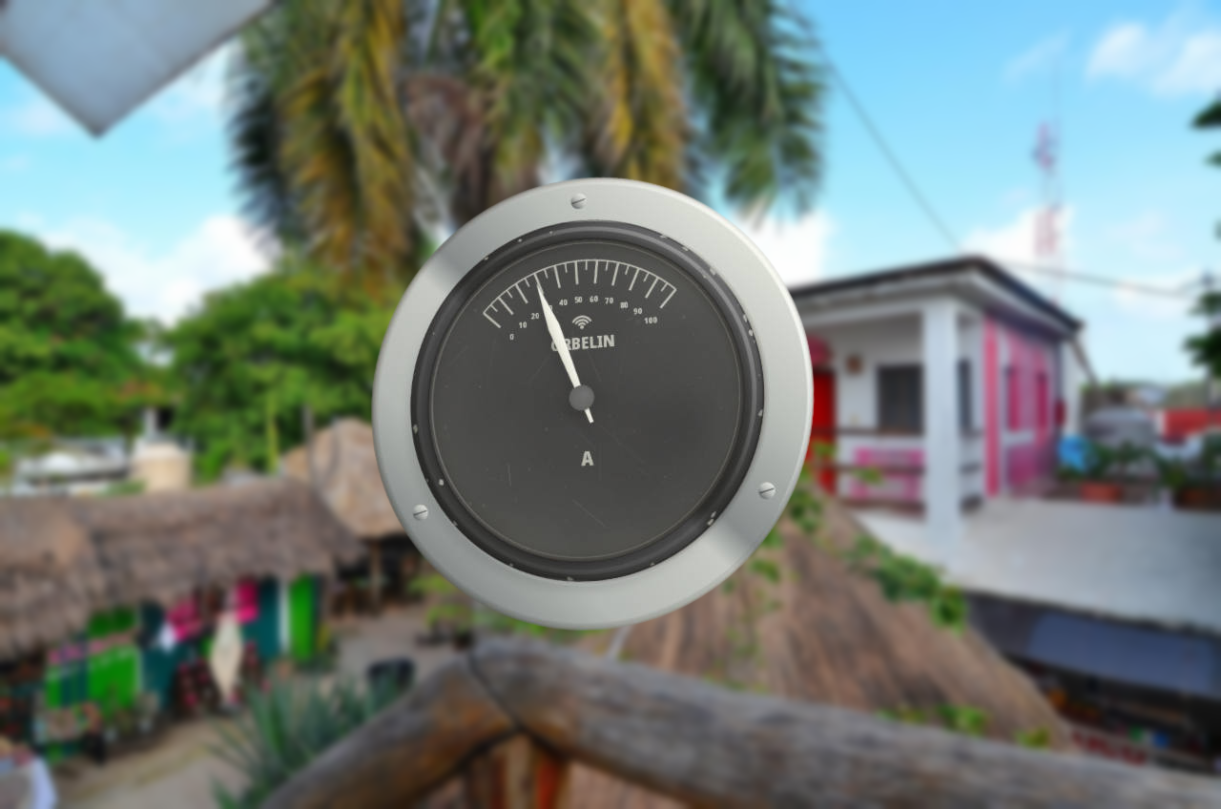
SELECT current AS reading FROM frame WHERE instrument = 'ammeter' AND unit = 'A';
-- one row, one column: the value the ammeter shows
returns 30 A
